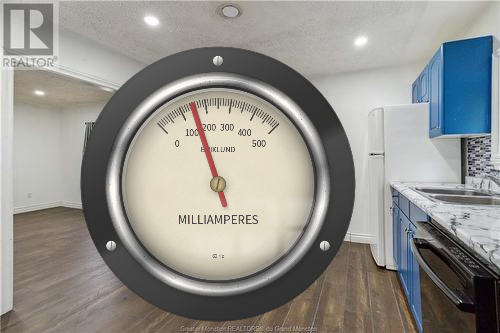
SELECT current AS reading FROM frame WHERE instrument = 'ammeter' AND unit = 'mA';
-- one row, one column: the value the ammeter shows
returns 150 mA
